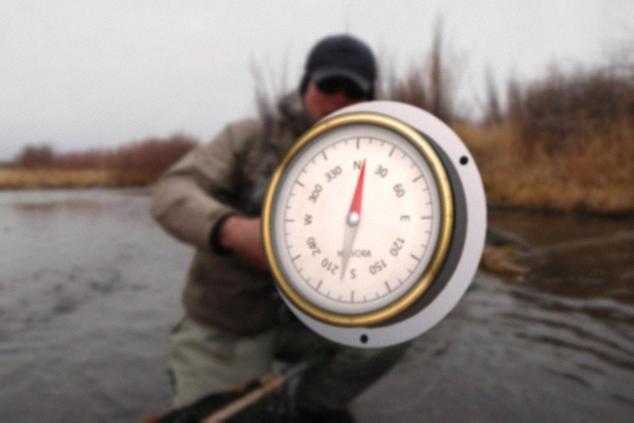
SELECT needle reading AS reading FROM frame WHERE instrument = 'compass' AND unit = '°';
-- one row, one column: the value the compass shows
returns 10 °
